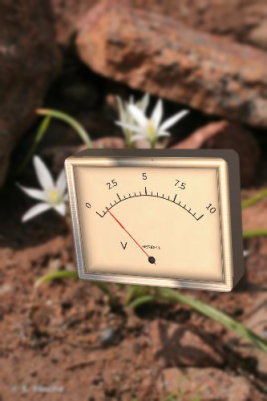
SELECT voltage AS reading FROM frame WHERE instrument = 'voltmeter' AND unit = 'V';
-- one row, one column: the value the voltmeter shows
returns 1 V
